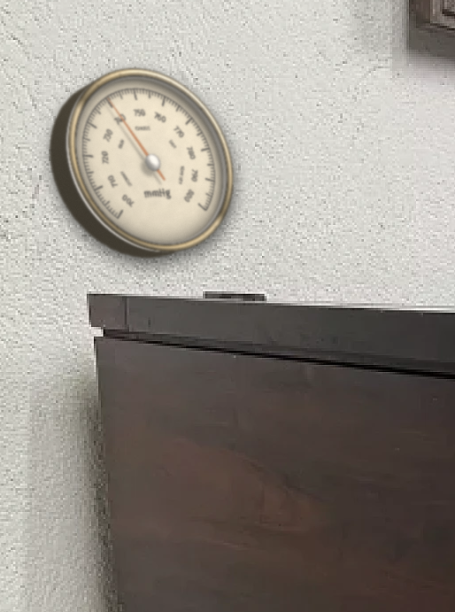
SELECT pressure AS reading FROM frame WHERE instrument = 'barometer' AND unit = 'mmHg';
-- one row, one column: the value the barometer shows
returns 740 mmHg
